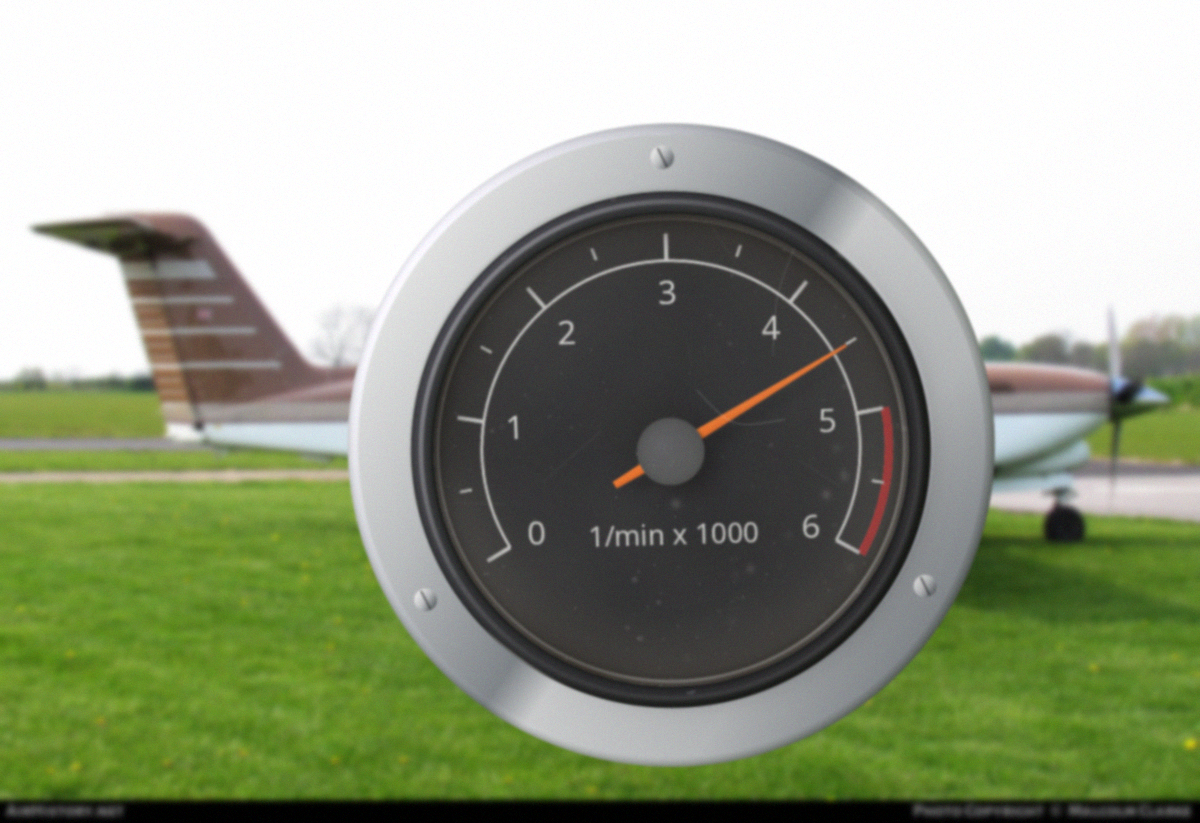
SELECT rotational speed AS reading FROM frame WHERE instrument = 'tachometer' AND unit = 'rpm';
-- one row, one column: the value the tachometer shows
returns 4500 rpm
